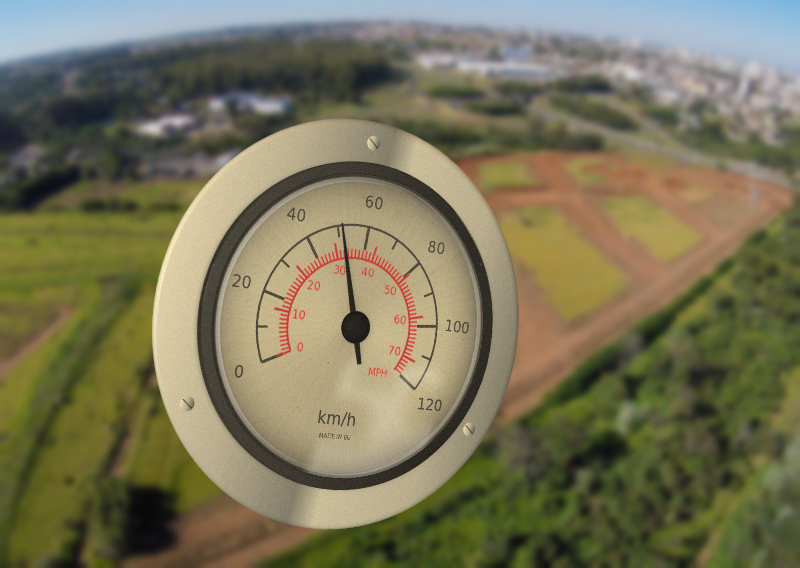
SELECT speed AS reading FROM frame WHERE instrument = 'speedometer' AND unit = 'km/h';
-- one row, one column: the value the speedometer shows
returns 50 km/h
